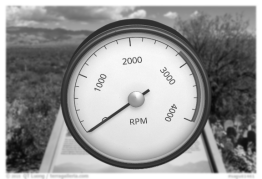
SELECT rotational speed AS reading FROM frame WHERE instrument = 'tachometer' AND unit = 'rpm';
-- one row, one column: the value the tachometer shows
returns 0 rpm
